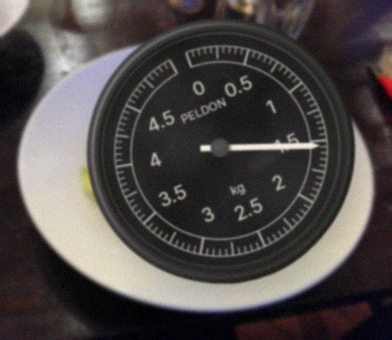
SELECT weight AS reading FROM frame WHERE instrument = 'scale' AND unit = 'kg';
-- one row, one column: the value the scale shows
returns 1.55 kg
